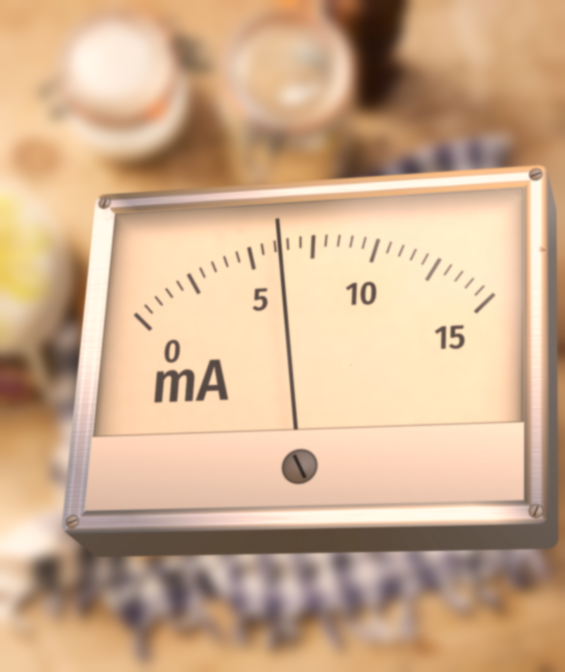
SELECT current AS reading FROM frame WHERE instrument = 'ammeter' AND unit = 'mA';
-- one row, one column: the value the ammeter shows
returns 6.25 mA
